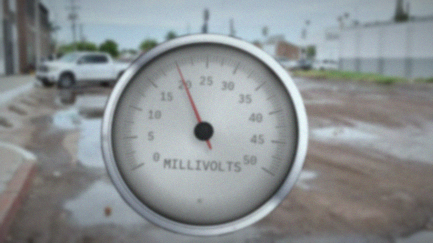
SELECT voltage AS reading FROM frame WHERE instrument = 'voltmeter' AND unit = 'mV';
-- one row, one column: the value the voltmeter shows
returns 20 mV
